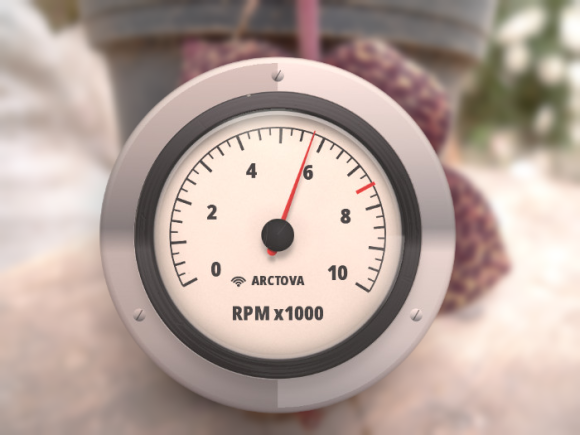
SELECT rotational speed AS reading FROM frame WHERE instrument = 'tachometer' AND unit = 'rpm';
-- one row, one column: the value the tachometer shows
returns 5750 rpm
